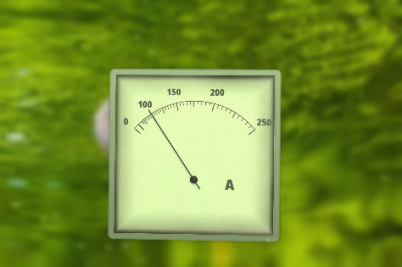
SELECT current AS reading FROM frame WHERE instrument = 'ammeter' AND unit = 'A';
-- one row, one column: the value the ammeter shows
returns 100 A
